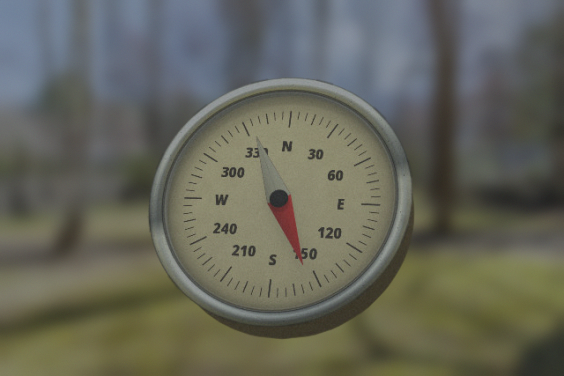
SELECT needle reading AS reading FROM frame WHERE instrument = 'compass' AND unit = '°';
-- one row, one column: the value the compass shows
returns 155 °
